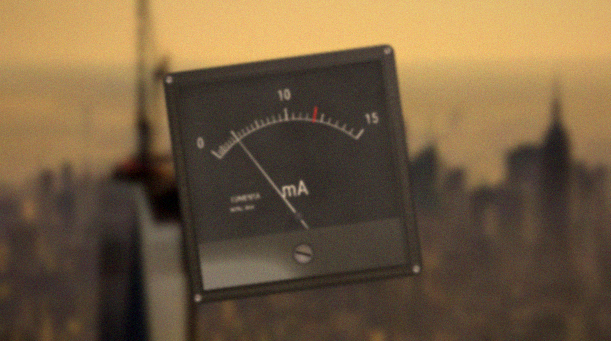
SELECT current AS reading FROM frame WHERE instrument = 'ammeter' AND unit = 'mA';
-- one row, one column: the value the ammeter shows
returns 5 mA
